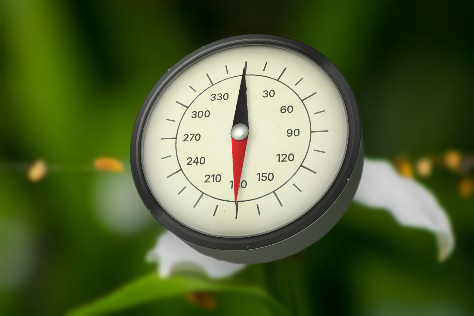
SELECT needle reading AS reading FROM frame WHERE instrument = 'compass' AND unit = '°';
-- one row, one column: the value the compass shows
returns 180 °
